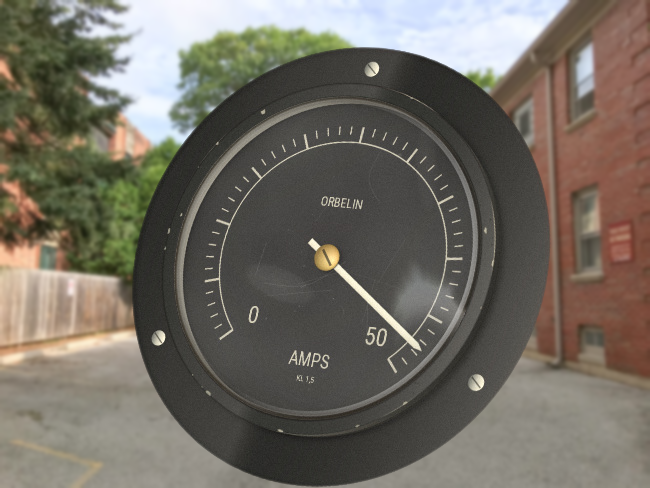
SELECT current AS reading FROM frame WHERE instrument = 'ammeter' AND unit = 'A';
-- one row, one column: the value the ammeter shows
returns 47.5 A
